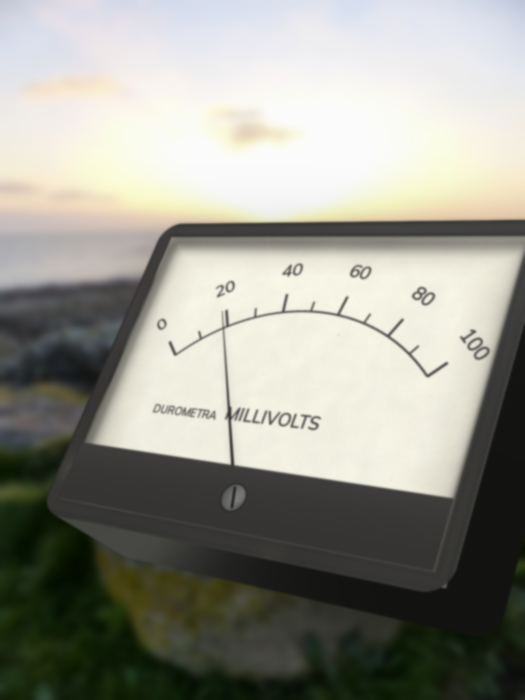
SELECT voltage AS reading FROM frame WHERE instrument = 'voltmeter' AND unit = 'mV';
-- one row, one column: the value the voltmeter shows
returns 20 mV
